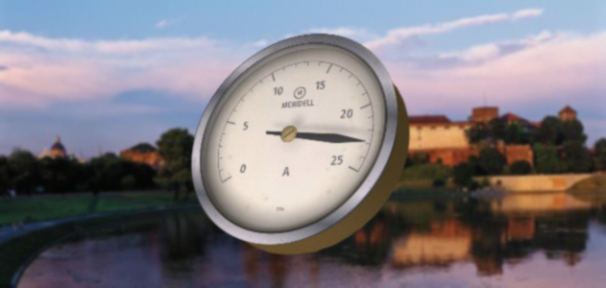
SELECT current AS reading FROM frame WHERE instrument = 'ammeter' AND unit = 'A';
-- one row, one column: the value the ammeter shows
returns 23 A
